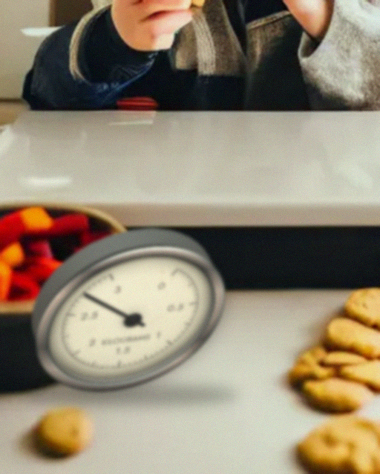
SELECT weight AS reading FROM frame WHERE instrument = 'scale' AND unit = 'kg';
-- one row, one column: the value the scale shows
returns 2.75 kg
